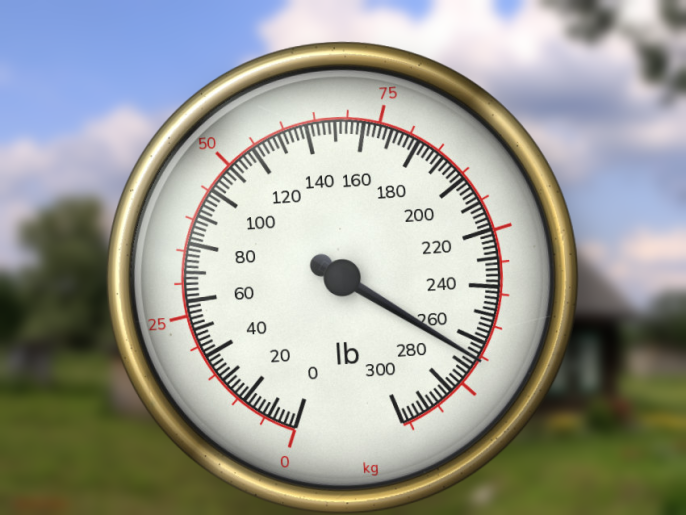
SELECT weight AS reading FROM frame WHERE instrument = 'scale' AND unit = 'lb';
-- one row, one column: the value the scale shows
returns 266 lb
